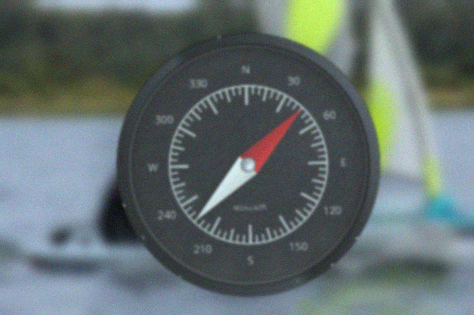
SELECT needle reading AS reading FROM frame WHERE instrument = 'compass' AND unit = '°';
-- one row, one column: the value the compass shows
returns 45 °
